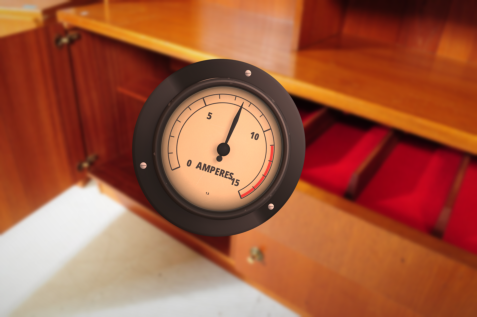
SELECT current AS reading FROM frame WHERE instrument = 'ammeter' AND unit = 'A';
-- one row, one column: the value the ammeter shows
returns 7.5 A
